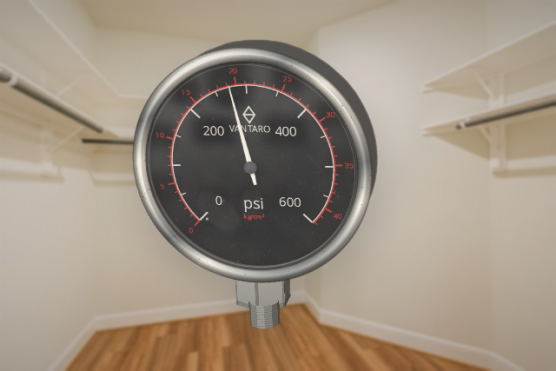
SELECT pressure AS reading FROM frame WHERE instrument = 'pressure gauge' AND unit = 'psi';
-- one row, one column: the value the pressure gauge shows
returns 275 psi
